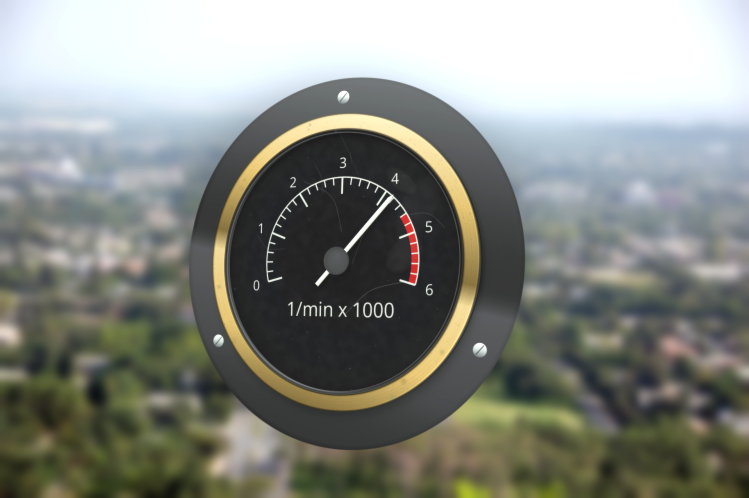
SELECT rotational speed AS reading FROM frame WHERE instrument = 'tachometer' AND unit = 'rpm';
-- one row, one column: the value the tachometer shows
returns 4200 rpm
